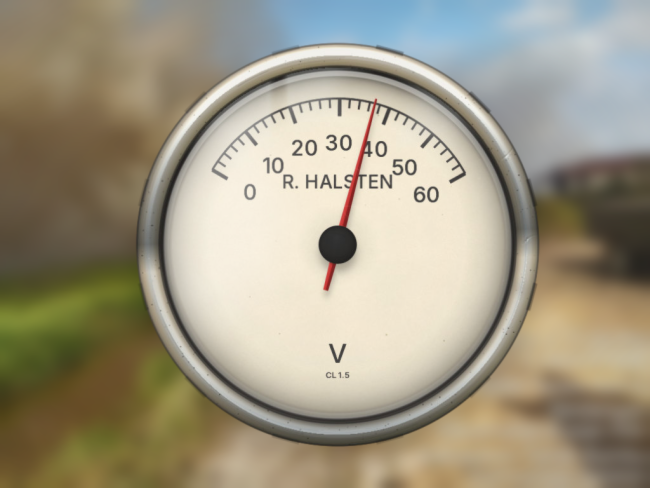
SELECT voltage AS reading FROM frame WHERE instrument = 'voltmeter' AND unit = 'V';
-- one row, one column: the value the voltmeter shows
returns 37 V
